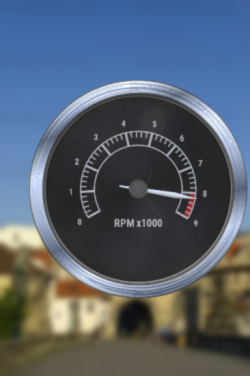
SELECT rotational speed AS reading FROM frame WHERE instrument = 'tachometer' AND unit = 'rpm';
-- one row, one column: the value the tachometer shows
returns 8200 rpm
